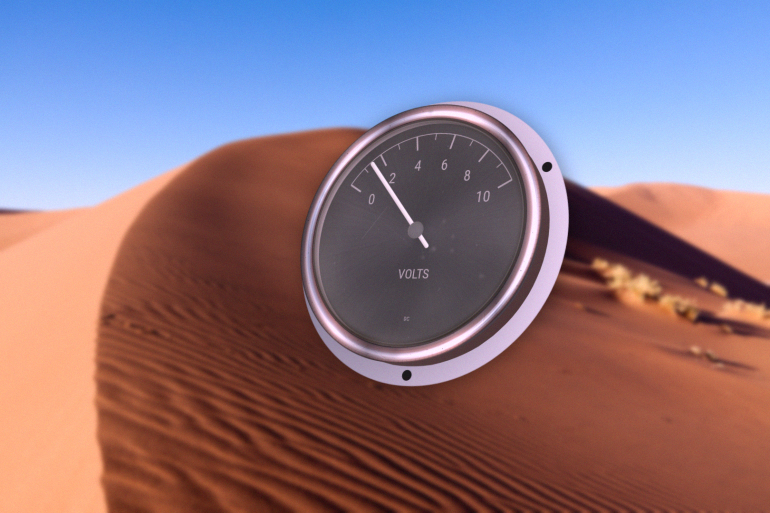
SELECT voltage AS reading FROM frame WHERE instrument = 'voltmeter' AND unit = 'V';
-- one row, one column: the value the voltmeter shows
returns 1.5 V
